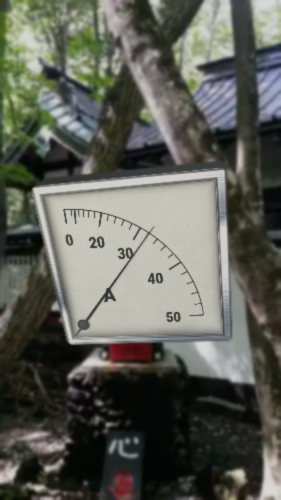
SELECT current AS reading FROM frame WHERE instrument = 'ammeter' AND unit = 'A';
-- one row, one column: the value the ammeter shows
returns 32 A
